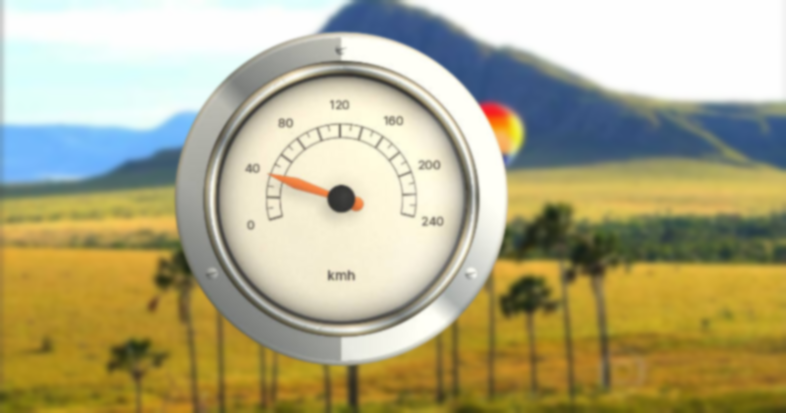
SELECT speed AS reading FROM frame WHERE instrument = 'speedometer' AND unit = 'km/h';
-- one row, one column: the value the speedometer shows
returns 40 km/h
